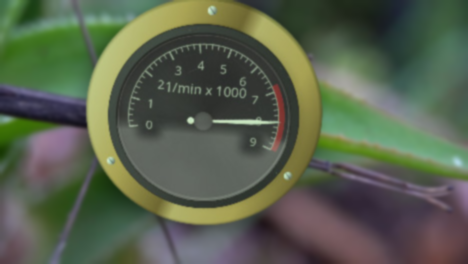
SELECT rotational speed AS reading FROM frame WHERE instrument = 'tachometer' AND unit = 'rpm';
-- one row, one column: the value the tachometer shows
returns 8000 rpm
